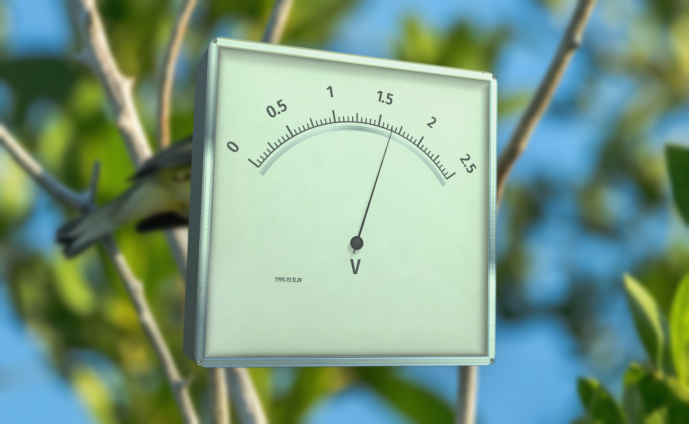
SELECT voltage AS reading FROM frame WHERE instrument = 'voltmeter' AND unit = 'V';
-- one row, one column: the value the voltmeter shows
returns 1.65 V
